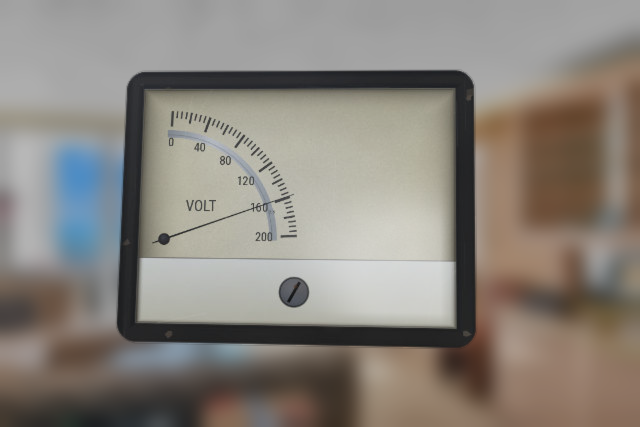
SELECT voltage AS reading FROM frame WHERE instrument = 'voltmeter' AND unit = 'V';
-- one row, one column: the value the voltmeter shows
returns 160 V
